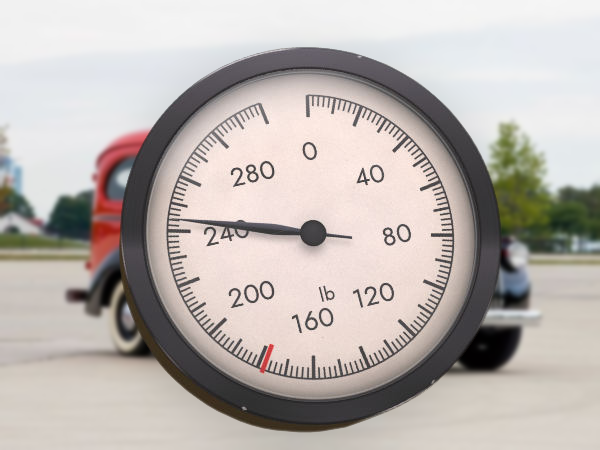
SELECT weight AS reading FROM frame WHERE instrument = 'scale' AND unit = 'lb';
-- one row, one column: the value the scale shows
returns 244 lb
